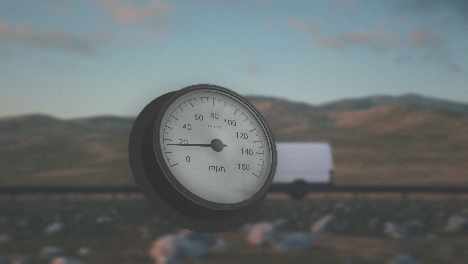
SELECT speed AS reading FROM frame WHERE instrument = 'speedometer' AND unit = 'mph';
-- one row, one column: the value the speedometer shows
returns 15 mph
